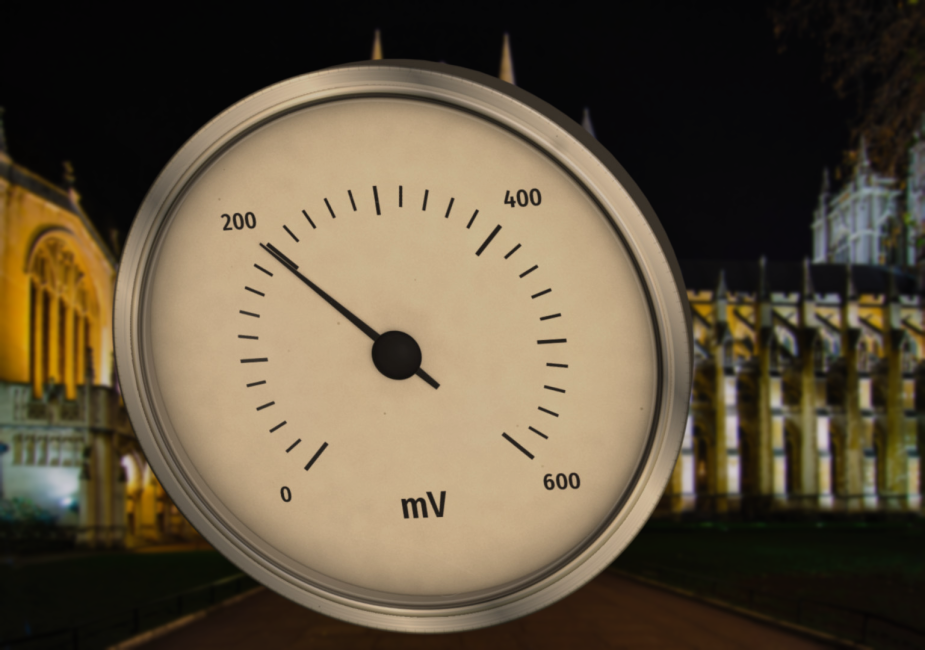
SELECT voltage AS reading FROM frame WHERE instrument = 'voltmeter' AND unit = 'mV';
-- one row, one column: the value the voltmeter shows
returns 200 mV
